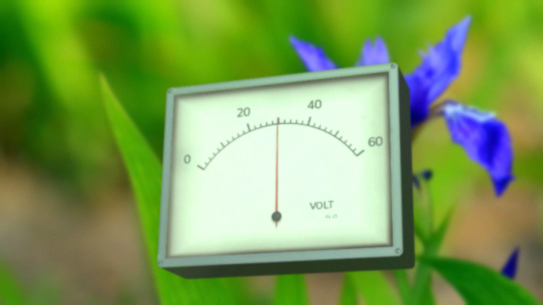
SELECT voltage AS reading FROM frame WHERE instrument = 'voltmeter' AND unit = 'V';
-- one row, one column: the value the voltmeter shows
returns 30 V
